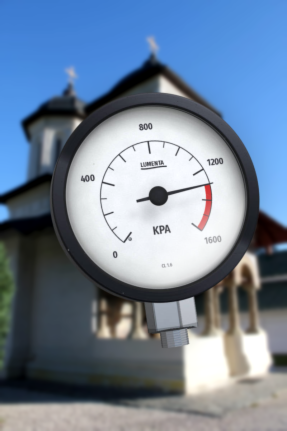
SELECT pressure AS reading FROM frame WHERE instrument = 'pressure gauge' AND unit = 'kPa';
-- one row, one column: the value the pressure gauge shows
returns 1300 kPa
